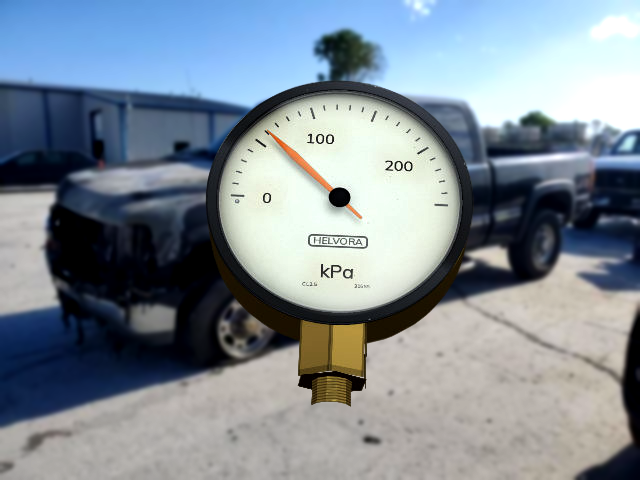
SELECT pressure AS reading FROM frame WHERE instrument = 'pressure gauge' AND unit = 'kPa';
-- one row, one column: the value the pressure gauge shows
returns 60 kPa
